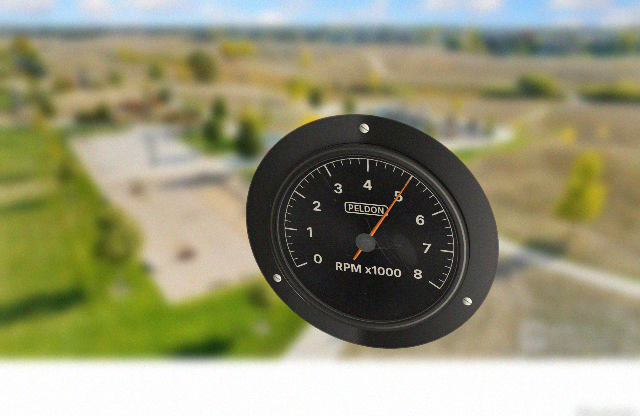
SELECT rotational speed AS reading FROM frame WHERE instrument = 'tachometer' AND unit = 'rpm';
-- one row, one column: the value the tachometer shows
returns 5000 rpm
